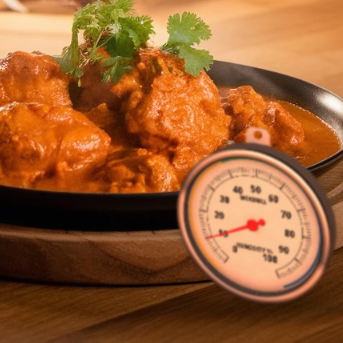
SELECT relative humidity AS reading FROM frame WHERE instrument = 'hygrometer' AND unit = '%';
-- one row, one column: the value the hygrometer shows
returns 10 %
